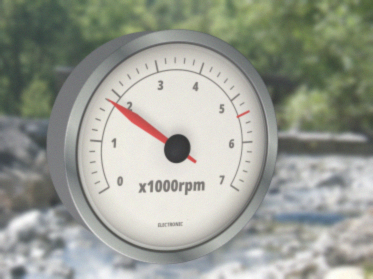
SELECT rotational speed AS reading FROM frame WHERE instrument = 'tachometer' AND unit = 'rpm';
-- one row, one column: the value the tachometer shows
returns 1800 rpm
